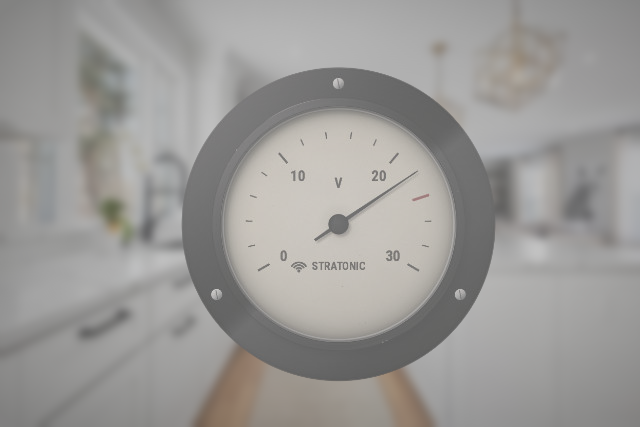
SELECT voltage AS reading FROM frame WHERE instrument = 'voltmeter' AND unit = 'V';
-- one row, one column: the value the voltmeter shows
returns 22 V
